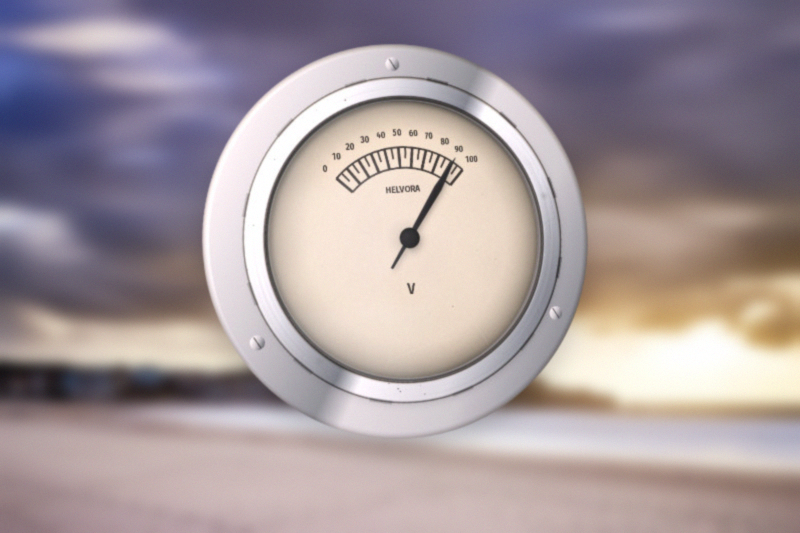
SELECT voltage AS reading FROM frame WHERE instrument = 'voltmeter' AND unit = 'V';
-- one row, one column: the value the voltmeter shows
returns 90 V
